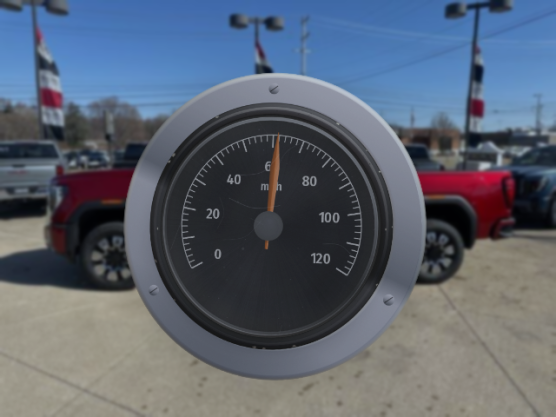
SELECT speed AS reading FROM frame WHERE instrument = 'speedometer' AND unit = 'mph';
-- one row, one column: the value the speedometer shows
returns 62 mph
